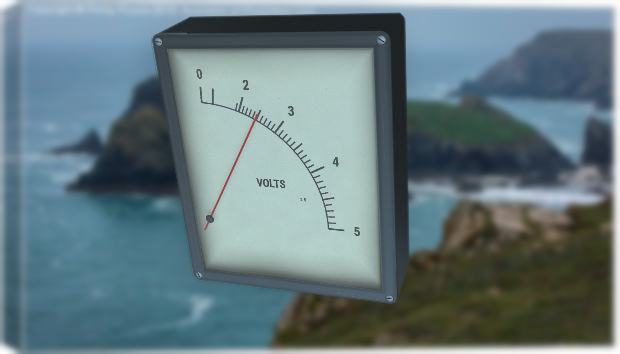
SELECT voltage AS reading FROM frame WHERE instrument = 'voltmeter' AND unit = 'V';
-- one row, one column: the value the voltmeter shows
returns 2.5 V
